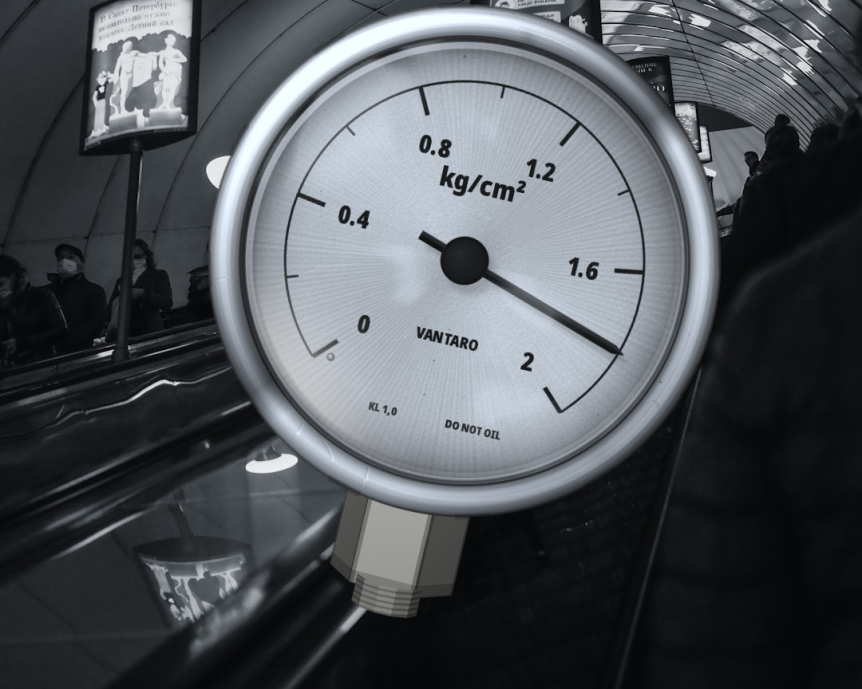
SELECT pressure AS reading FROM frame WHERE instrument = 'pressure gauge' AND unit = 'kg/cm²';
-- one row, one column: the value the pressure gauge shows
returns 1.8 kg/cm²
